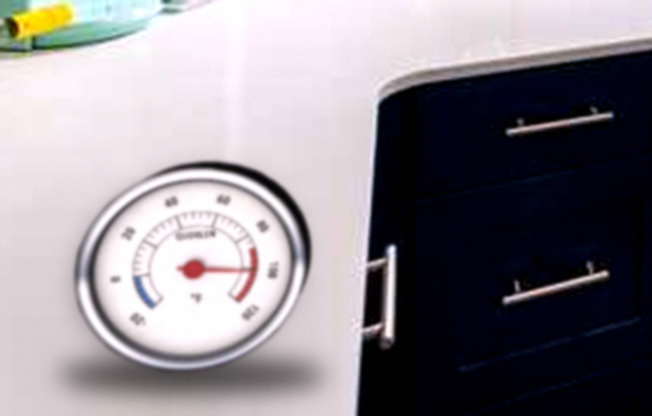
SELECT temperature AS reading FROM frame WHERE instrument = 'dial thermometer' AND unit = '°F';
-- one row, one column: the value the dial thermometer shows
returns 100 °F
